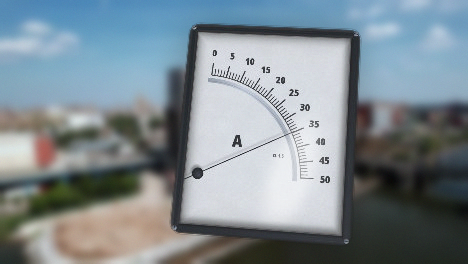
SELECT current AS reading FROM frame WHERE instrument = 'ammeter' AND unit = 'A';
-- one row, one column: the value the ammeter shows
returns 35 A
